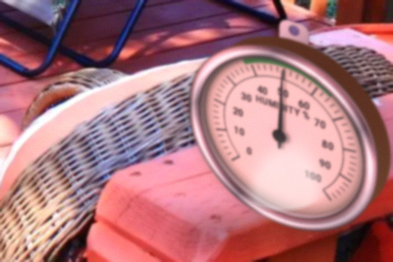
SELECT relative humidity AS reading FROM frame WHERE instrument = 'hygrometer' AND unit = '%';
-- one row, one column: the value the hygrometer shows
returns 50 %
